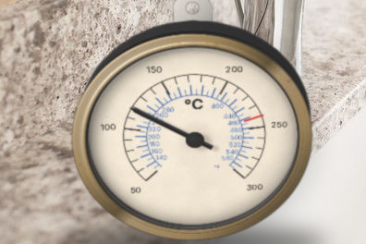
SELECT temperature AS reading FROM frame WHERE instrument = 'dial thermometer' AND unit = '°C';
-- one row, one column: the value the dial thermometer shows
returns 120 °C
